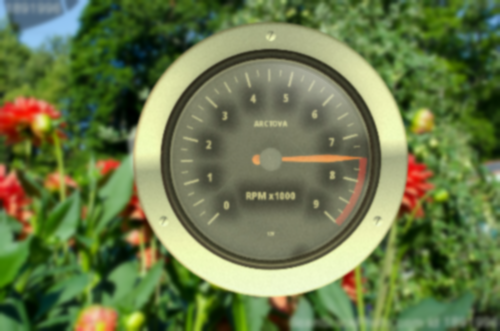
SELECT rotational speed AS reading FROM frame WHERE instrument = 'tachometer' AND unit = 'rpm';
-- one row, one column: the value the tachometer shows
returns 7500 rpm
